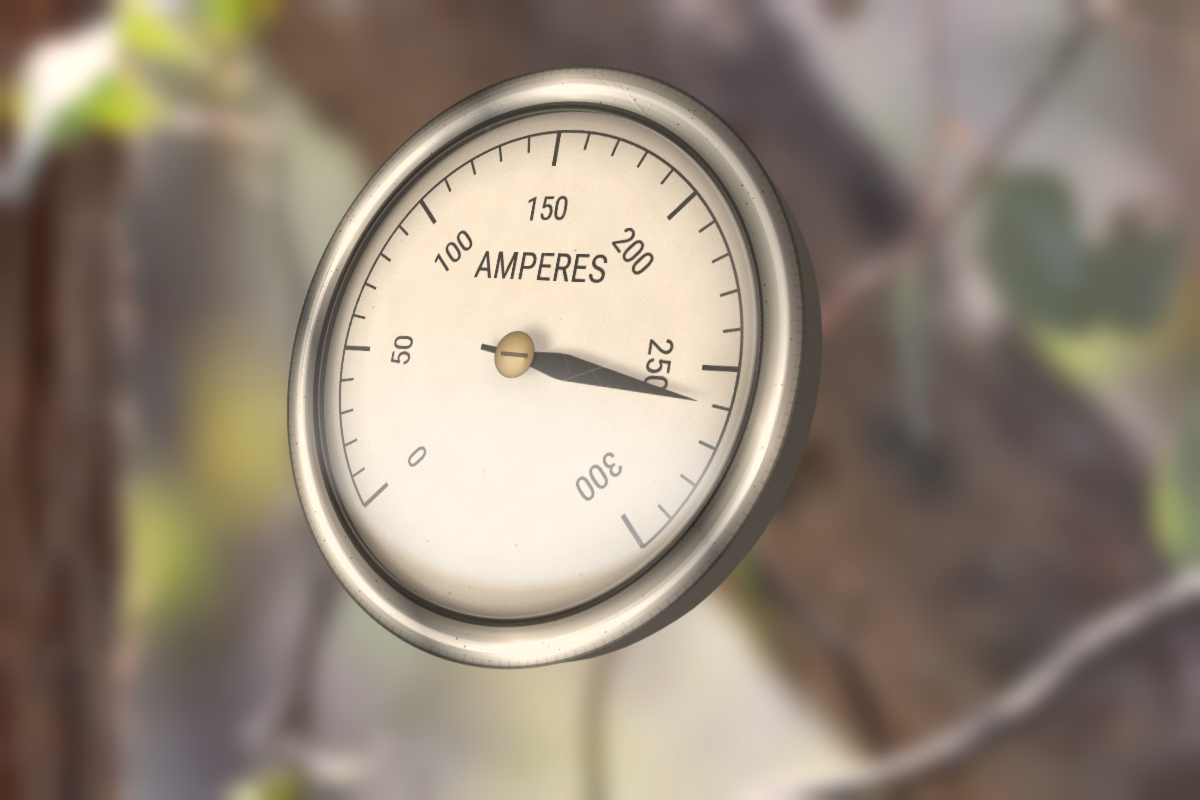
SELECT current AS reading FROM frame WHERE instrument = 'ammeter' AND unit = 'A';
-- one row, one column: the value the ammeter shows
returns 260 A
